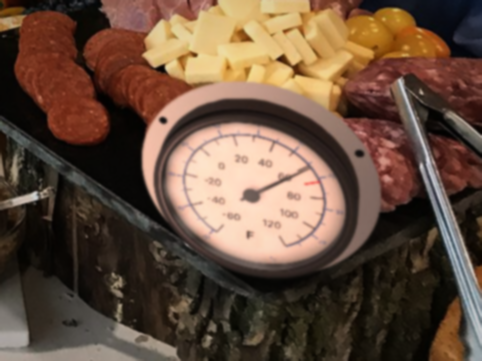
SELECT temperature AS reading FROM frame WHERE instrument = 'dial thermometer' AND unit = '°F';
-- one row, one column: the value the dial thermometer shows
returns 60 °F
